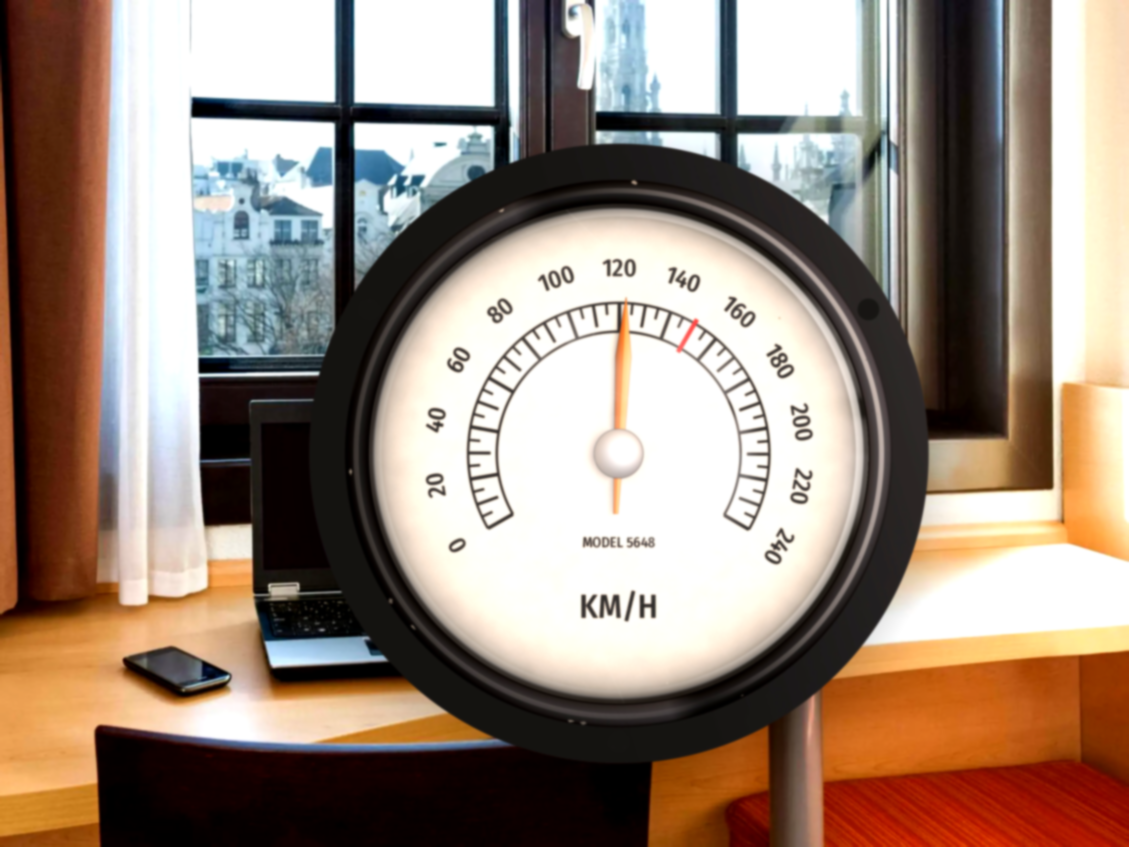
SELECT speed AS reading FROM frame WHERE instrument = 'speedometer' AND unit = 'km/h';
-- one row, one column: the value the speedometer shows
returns 122.5 km/h
